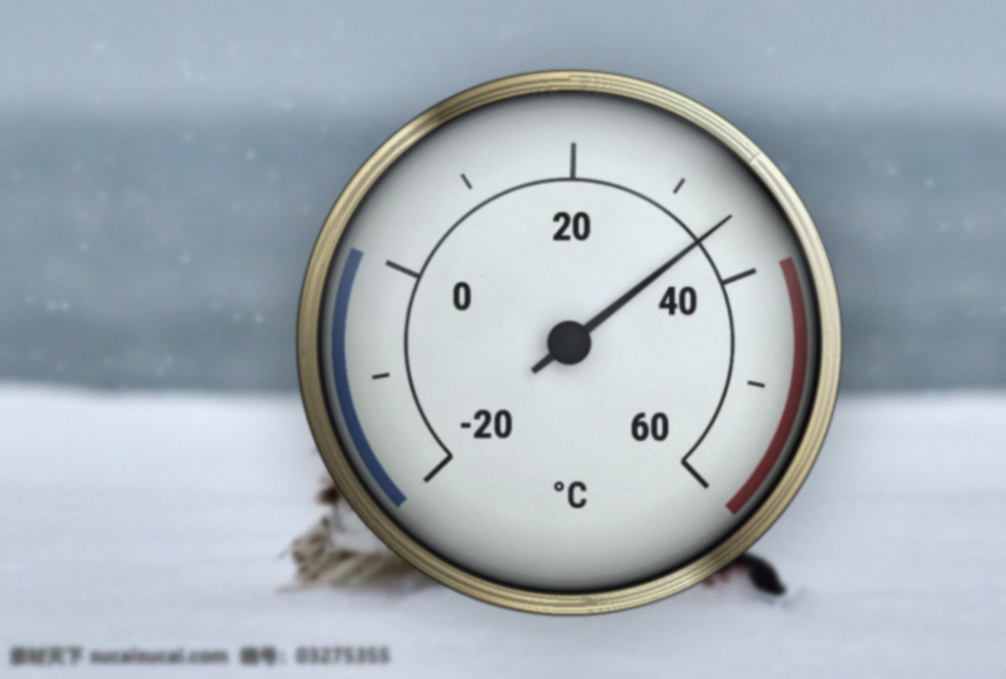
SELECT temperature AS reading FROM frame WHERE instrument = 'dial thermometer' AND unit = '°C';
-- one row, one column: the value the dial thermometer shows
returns 35 °C
